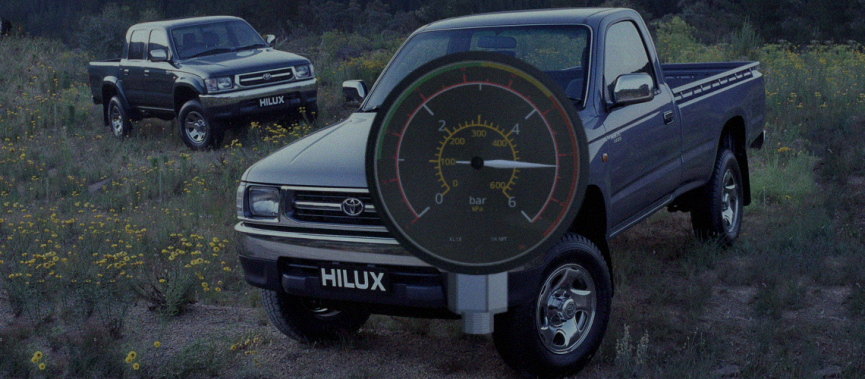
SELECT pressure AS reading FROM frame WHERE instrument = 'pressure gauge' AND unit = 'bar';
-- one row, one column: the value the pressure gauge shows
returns 5 bar
